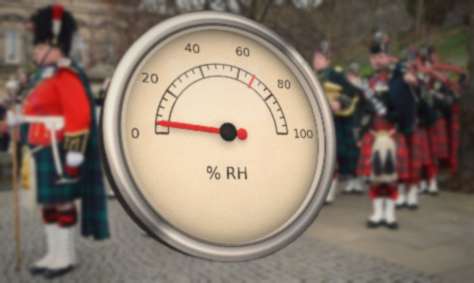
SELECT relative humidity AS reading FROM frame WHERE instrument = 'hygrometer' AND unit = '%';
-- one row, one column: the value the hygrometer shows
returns 4 %
